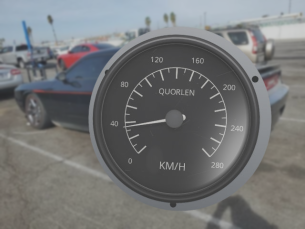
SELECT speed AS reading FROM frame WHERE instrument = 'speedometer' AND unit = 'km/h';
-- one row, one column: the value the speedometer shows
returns 35 km/h
